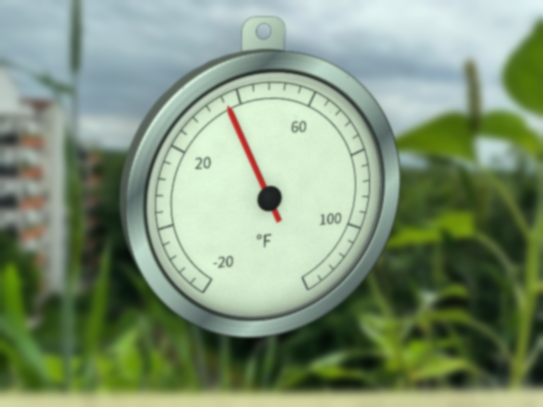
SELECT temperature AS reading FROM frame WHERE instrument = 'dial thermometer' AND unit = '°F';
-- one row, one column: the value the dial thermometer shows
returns 36 °F
